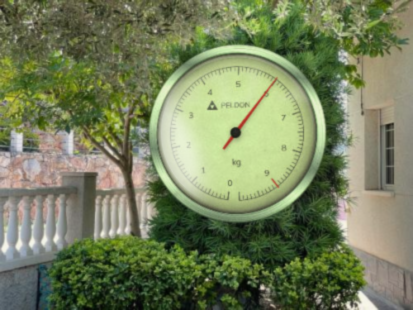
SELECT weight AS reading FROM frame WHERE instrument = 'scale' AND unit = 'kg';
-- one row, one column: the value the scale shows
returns 6 kg
